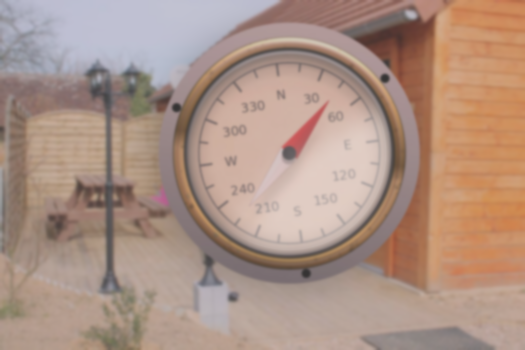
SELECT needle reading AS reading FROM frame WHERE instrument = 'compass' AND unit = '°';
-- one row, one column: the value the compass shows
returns 45 °
